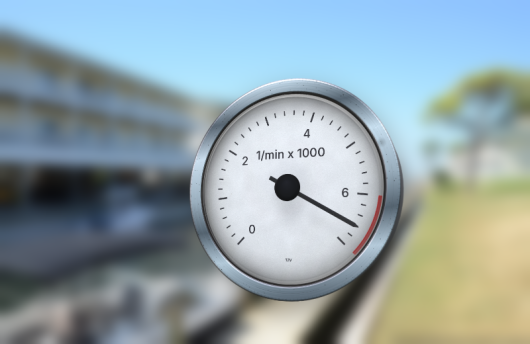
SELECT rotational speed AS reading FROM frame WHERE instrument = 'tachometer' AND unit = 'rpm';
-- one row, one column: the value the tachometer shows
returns 6600 rpm
